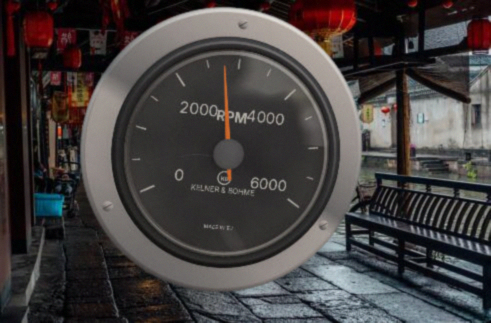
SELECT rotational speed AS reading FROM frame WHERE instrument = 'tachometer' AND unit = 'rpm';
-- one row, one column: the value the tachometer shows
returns 2750 rpm
